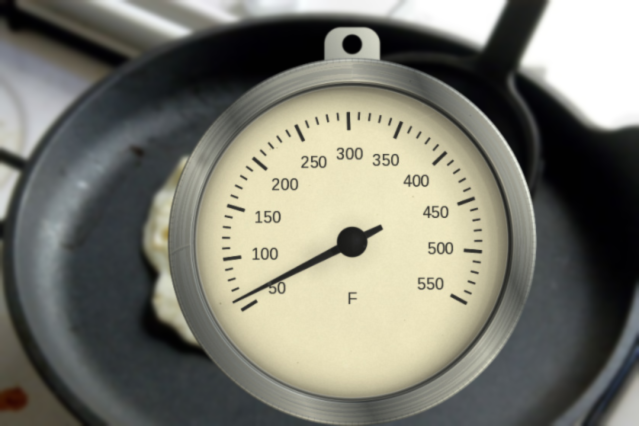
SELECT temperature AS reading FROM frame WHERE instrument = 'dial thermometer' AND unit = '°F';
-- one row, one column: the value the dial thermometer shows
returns 60 °F
